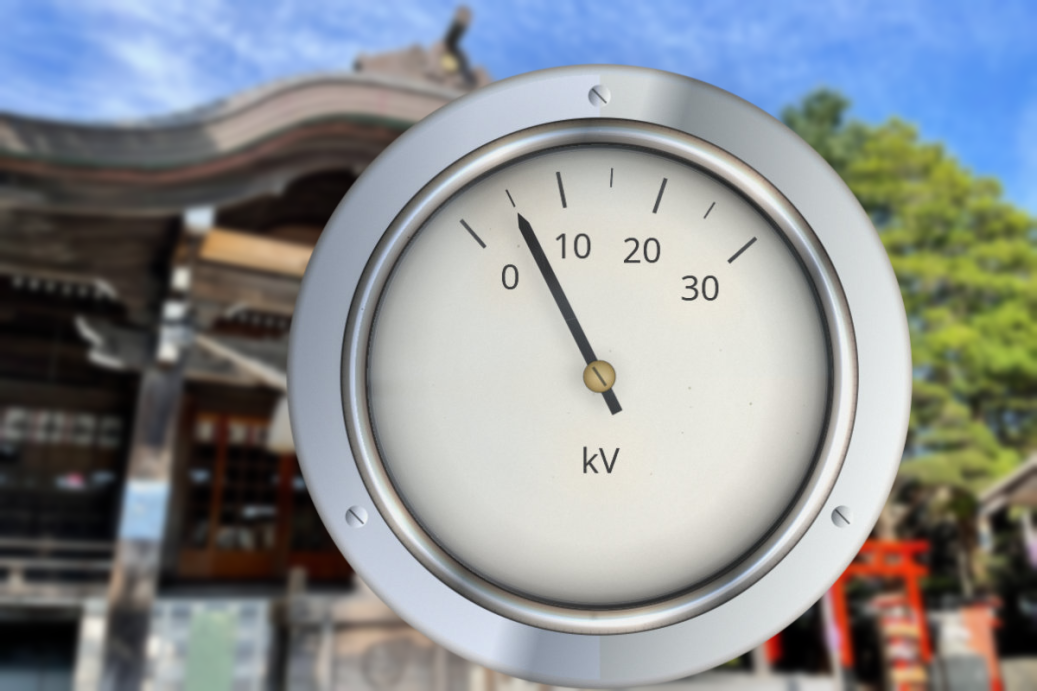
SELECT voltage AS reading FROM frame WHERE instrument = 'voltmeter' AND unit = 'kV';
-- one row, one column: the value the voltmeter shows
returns 5 kV
